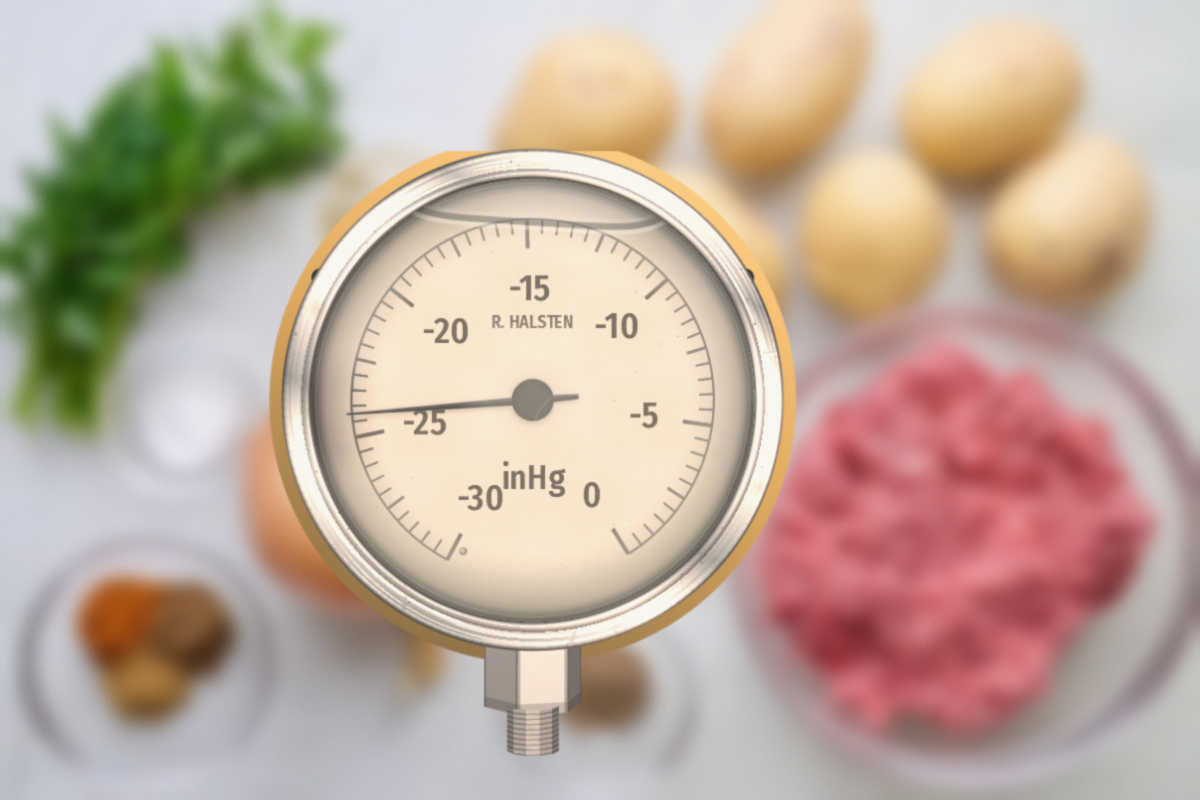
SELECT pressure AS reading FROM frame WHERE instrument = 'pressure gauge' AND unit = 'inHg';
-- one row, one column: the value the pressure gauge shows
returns -24.25 inHg
